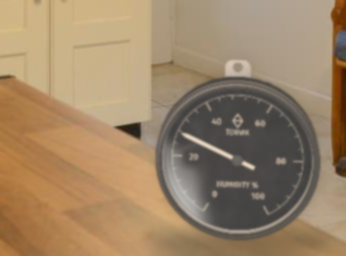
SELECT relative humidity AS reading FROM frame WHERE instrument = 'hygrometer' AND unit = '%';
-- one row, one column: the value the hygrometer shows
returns 28 %
